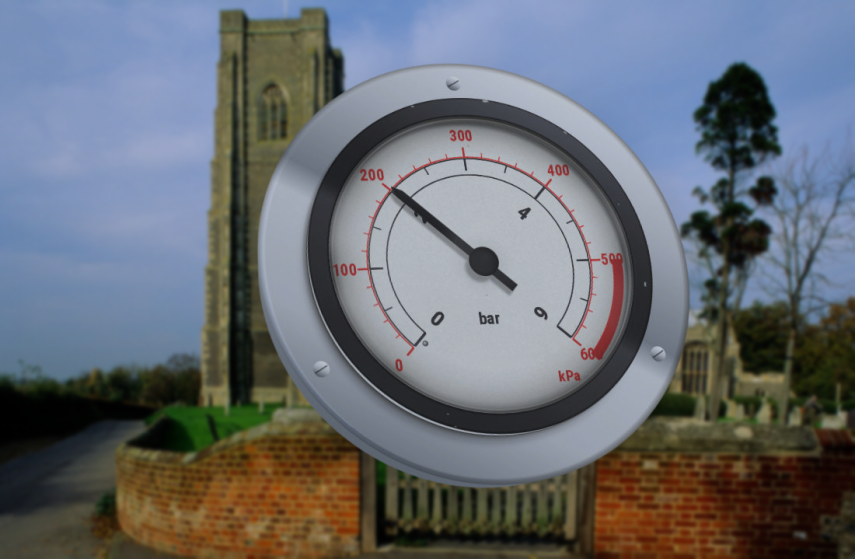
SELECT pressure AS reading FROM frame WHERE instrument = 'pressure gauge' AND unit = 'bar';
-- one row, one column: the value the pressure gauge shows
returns 2 bar
